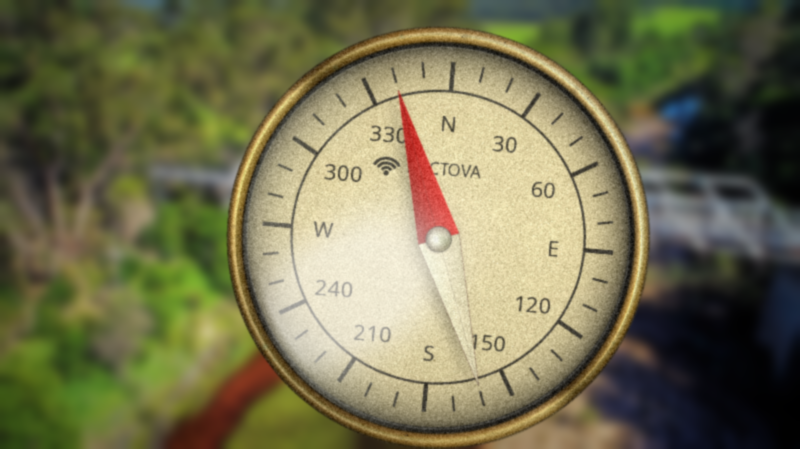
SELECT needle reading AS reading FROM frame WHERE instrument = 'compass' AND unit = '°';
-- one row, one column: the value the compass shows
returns 340 °
